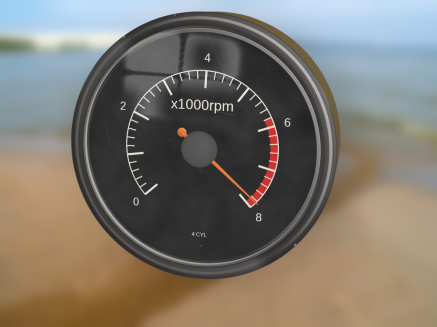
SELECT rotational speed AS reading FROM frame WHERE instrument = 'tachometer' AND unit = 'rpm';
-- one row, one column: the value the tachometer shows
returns 7800 rpm
